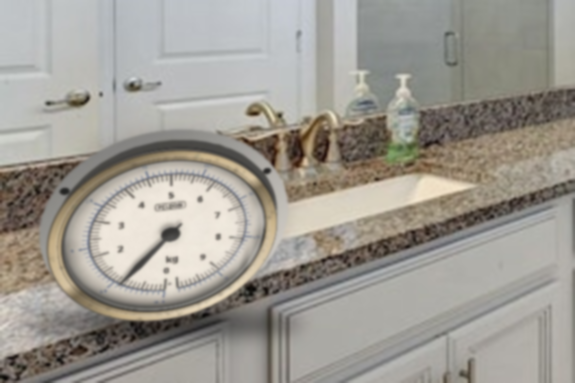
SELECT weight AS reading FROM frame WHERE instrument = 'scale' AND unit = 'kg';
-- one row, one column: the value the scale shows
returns 1 kg
